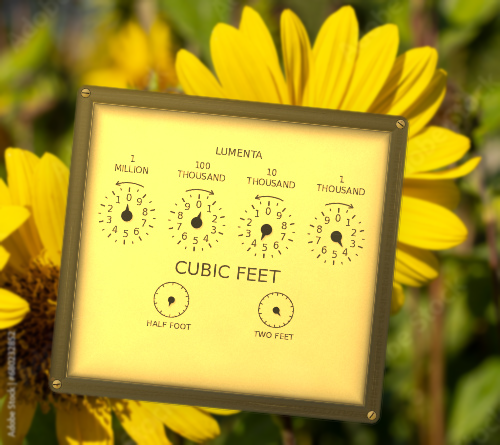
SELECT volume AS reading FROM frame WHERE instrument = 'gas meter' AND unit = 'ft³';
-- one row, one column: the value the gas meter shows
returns 4400 ft³
